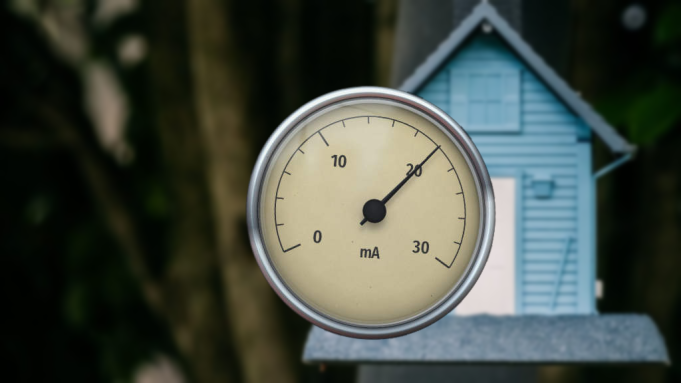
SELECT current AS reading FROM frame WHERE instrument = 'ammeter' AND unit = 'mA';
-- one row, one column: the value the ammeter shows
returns 20 mA
